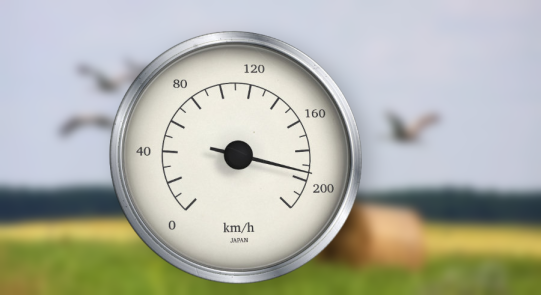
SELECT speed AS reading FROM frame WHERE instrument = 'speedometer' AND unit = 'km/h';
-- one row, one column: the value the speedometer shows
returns 195 km/h
